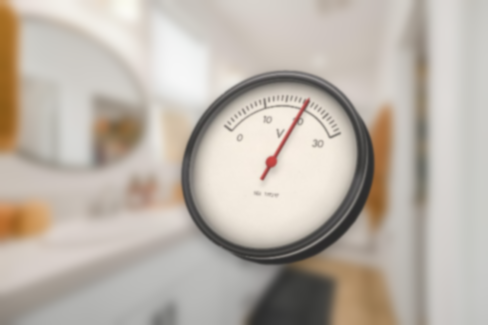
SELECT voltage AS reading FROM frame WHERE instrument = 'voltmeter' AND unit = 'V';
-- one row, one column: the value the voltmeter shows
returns 20 V
